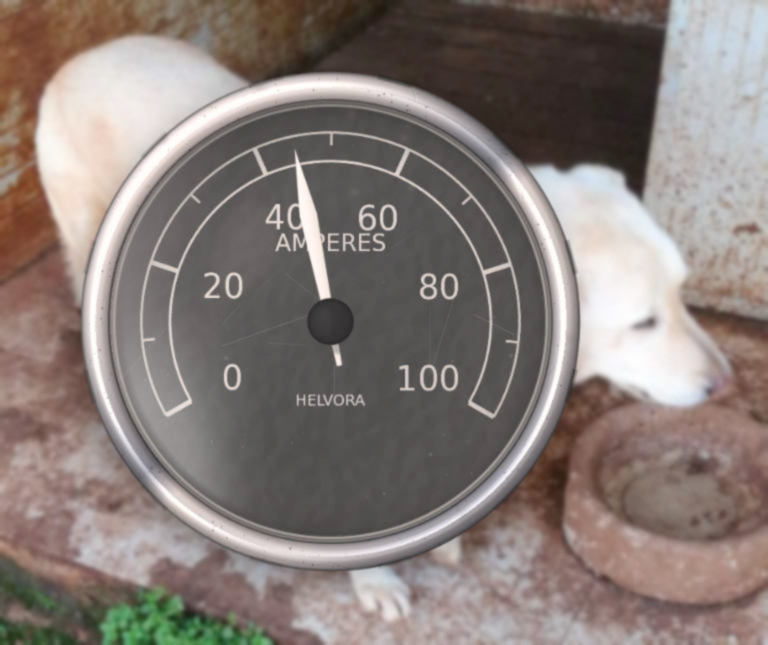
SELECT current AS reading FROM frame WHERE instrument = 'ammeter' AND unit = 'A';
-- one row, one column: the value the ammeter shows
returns 45 A
